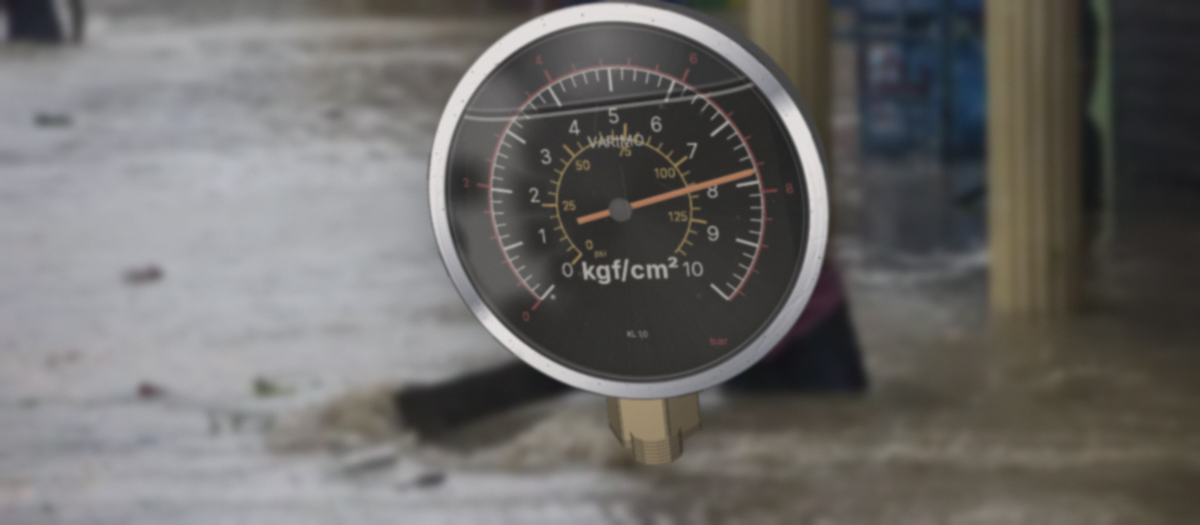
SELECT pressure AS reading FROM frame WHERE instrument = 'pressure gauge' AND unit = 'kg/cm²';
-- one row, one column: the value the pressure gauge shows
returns 7.8 kg/cm²
